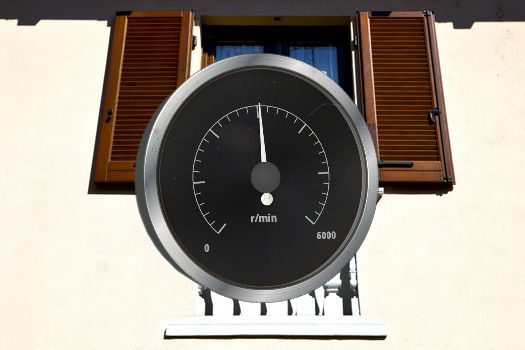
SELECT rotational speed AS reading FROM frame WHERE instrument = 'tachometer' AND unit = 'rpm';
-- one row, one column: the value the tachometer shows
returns 3000 rpm
